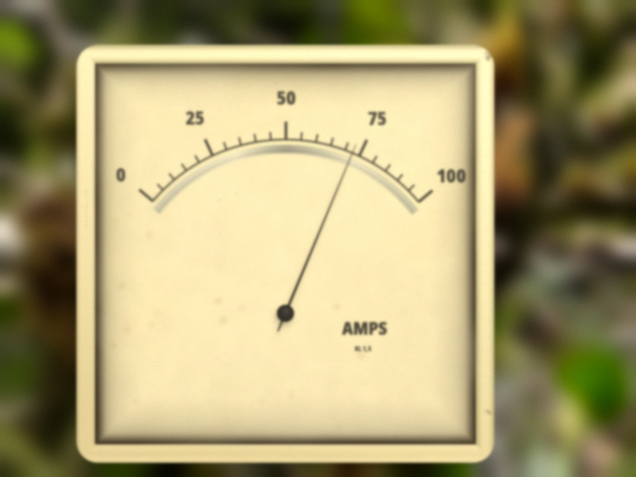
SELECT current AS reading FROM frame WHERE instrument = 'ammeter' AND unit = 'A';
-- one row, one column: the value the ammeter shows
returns 72.5 A
